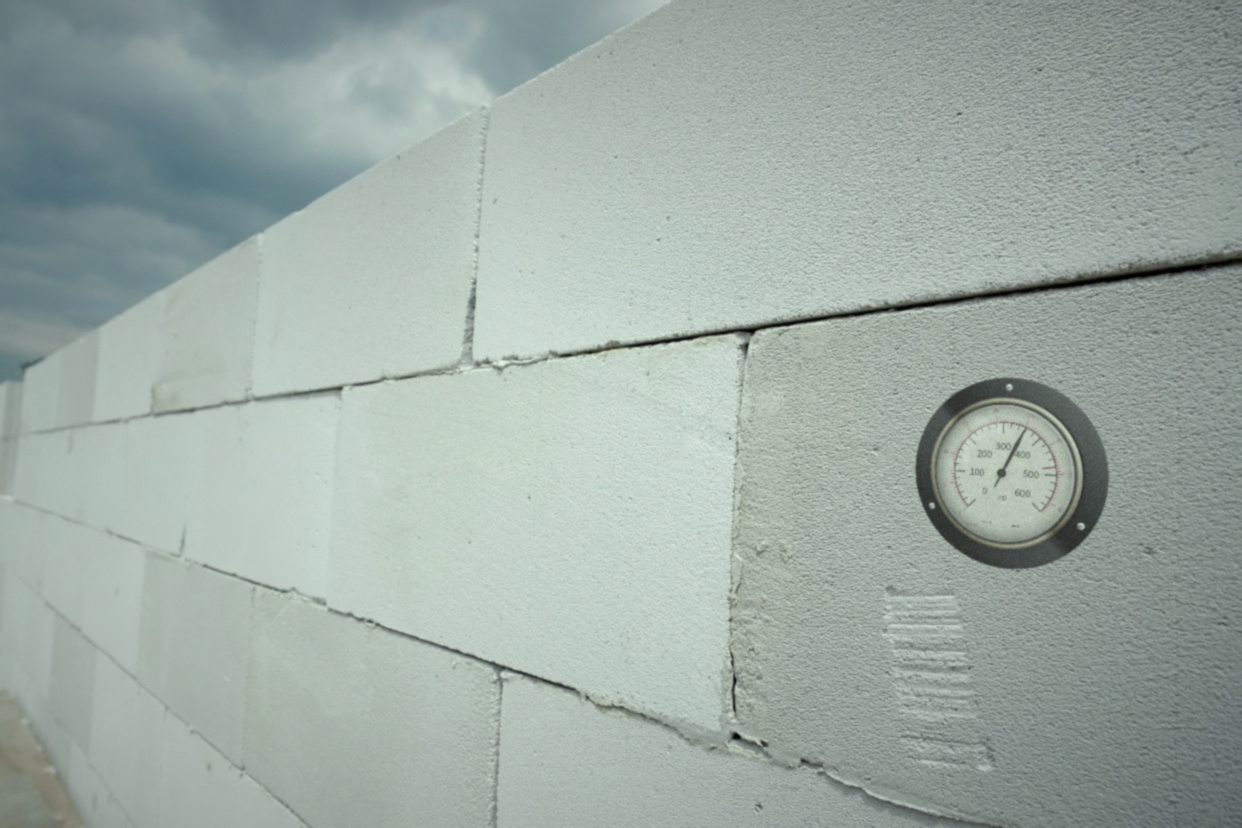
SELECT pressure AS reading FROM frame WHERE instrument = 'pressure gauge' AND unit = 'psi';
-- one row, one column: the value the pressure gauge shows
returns 360 psi
